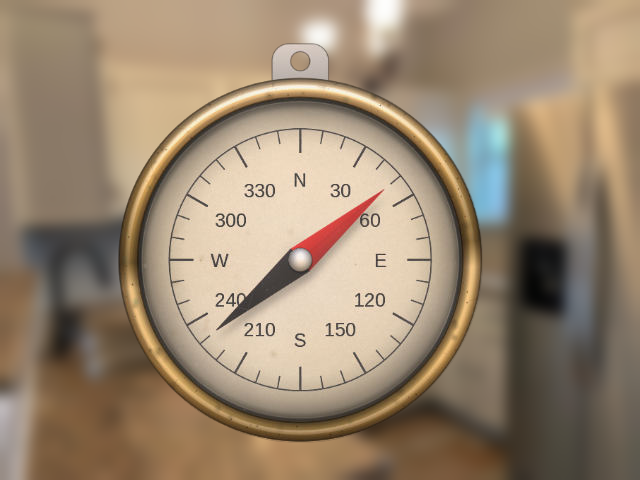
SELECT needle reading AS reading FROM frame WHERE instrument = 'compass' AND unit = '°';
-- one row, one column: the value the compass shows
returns 50 °
